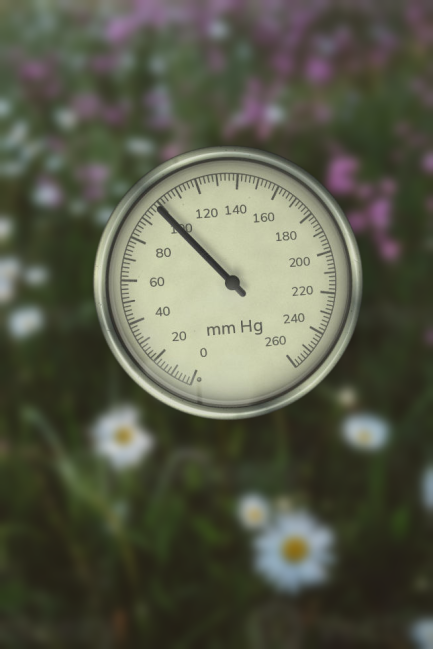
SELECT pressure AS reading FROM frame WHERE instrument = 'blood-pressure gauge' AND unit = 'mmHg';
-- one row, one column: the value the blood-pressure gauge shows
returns 98 mmHg
